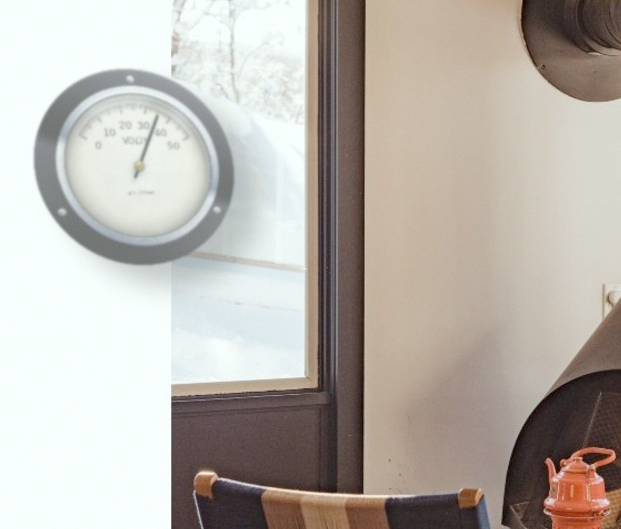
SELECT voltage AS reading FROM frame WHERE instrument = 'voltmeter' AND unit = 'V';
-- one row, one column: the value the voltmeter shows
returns 35 V
